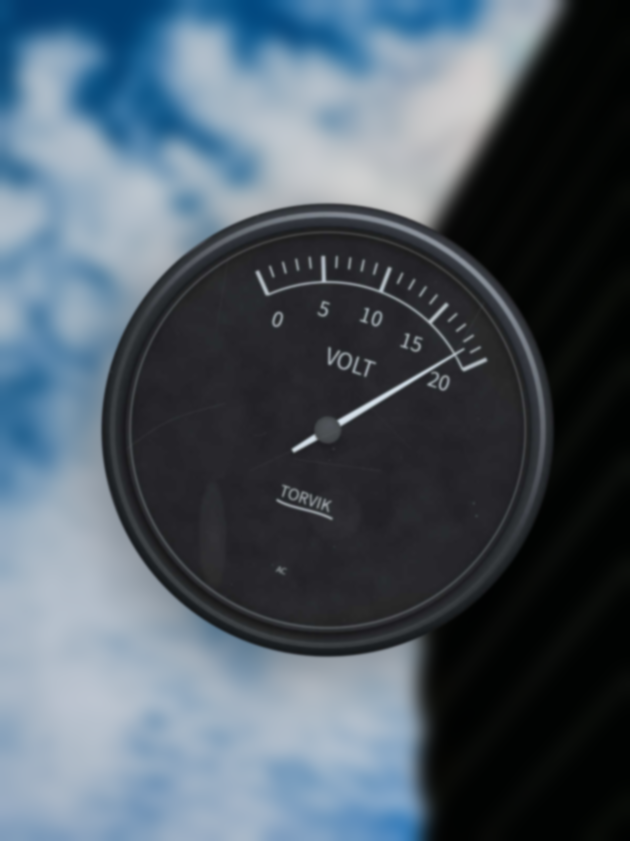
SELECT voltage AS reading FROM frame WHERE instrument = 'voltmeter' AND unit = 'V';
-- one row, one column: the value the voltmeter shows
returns 18.5 V
